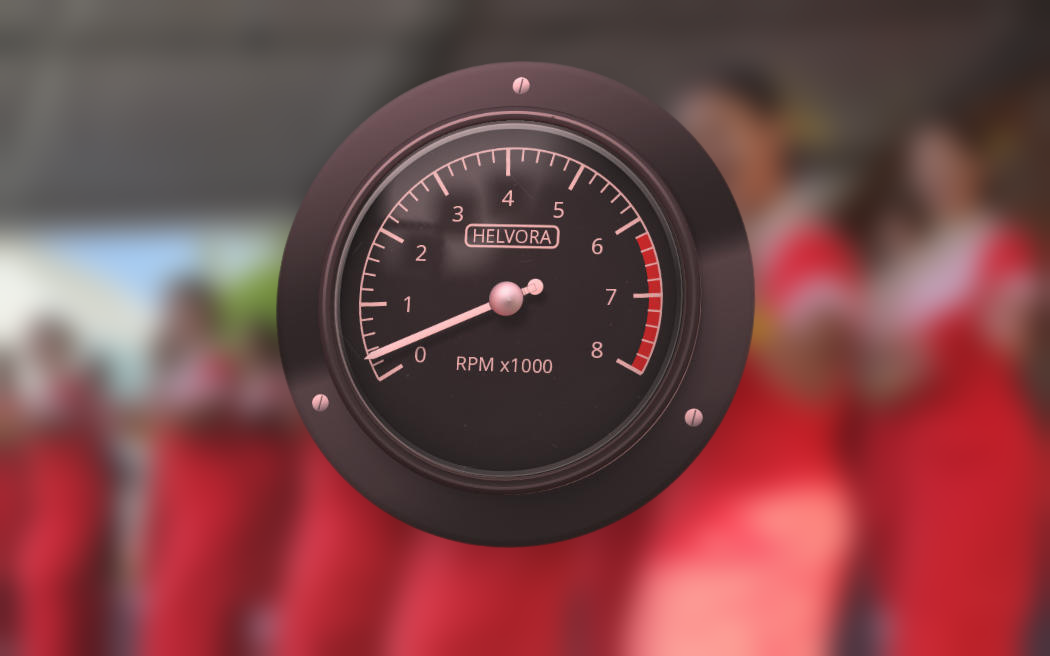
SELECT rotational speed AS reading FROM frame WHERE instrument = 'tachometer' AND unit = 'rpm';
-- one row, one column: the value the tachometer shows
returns 300 rpm
